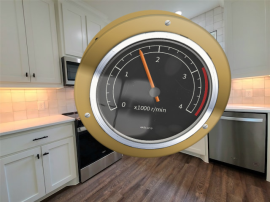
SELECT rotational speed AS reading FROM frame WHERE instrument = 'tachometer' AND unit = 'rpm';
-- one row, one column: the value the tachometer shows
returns 1600 rpm
